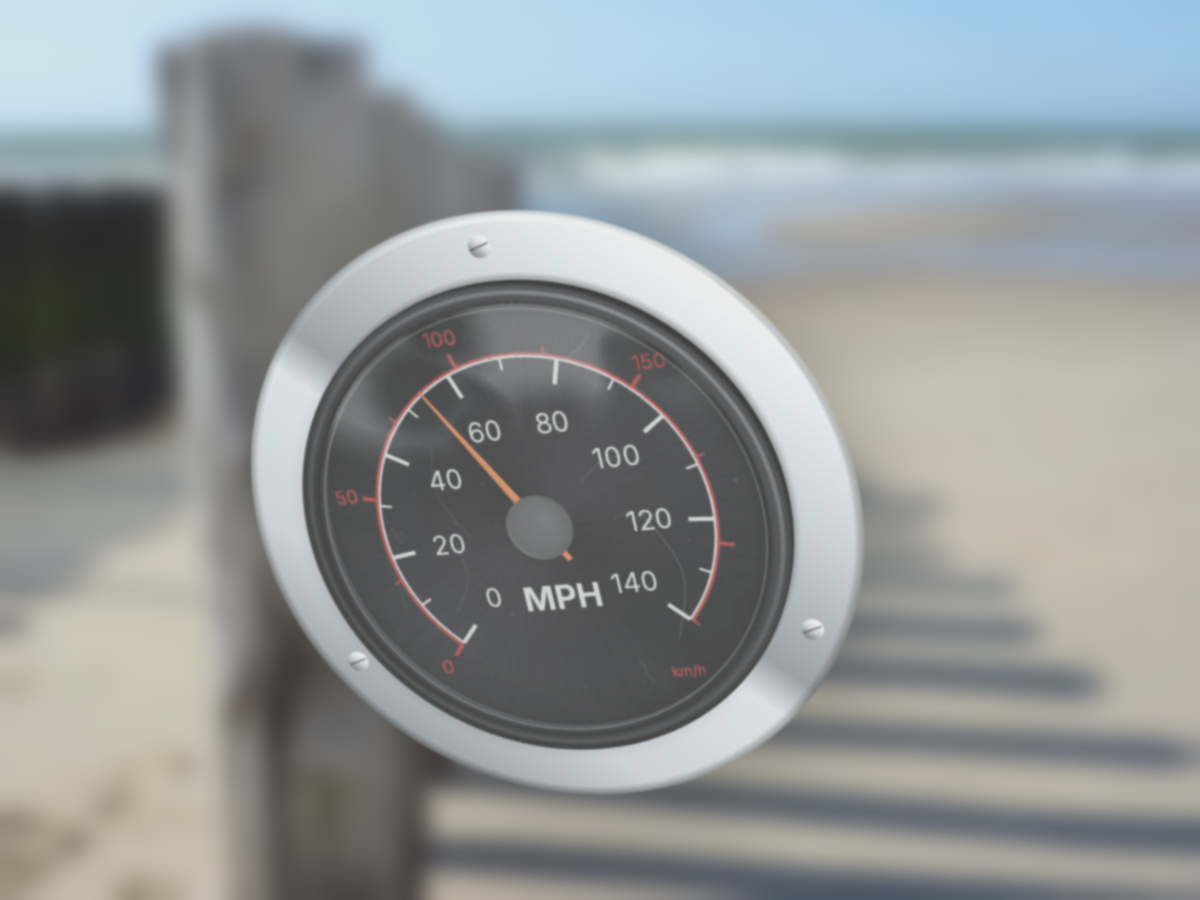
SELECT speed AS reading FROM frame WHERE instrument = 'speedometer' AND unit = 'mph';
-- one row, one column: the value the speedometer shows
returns 55 mph
